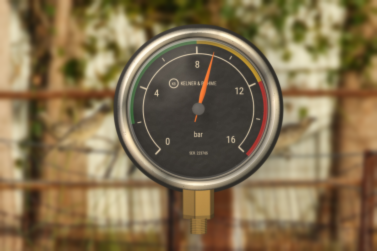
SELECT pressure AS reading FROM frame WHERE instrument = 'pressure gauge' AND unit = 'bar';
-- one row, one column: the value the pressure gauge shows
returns 9 bar
